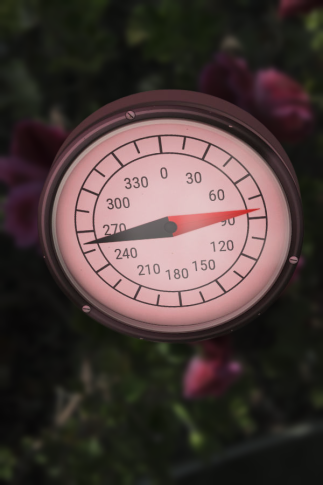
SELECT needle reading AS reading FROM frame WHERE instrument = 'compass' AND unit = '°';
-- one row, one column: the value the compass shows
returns 82.5 °
